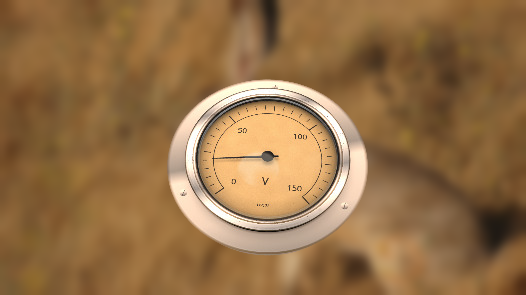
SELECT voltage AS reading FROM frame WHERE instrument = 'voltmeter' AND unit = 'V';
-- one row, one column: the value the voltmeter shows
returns 20 V
